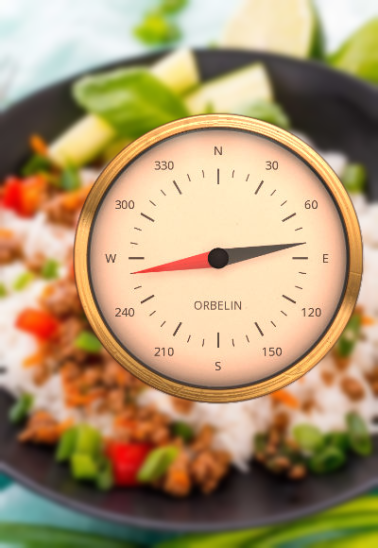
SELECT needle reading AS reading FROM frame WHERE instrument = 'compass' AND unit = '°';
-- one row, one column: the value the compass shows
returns 260 °
